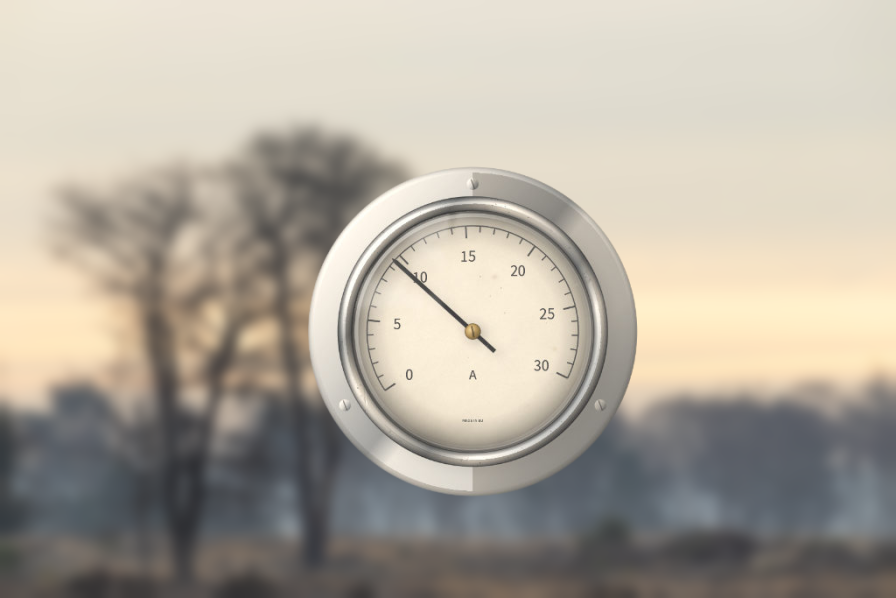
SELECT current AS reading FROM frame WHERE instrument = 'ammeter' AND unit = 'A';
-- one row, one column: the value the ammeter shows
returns 9.5 A
